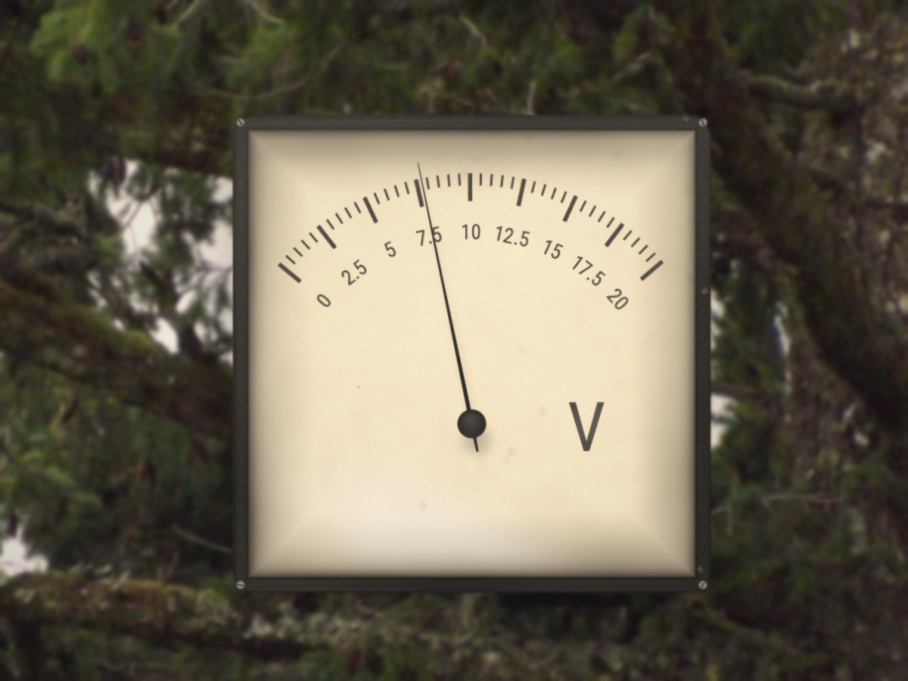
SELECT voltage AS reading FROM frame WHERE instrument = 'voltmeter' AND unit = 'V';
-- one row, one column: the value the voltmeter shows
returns 7.75 V
